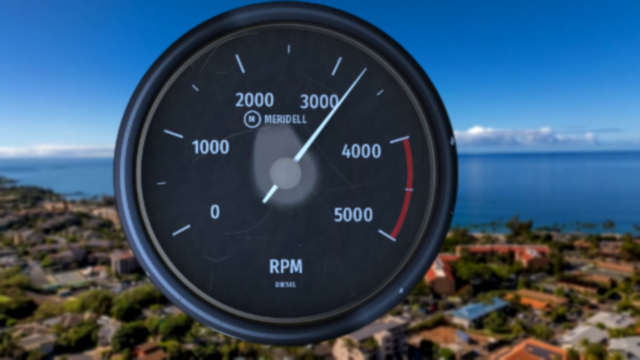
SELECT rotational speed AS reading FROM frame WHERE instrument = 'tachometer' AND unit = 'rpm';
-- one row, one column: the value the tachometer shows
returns 3250 rpm
